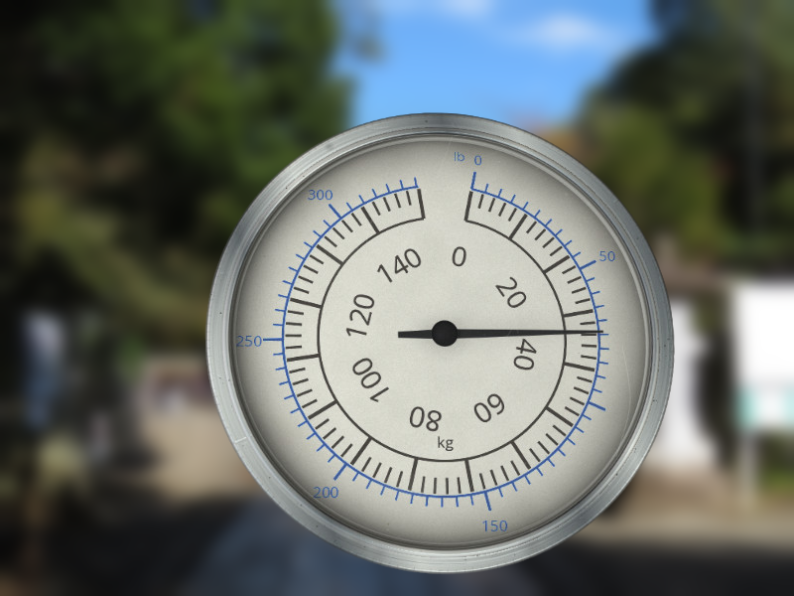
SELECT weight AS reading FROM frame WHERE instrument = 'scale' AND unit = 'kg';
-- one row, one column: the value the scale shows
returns 34 kg
